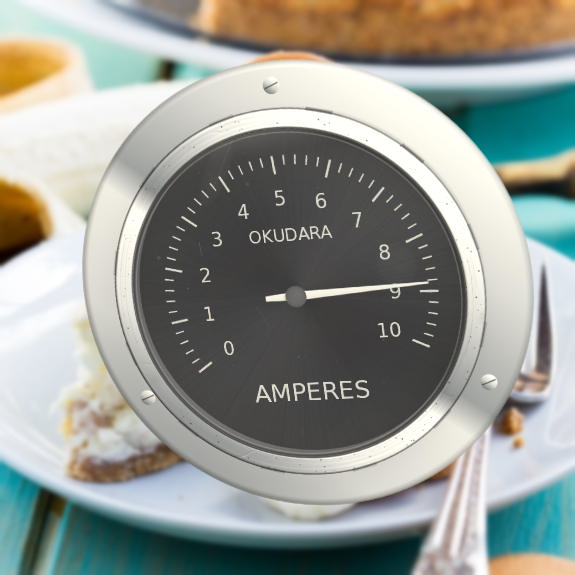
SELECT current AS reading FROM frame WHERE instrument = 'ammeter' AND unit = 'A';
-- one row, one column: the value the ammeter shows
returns 8.8 A
